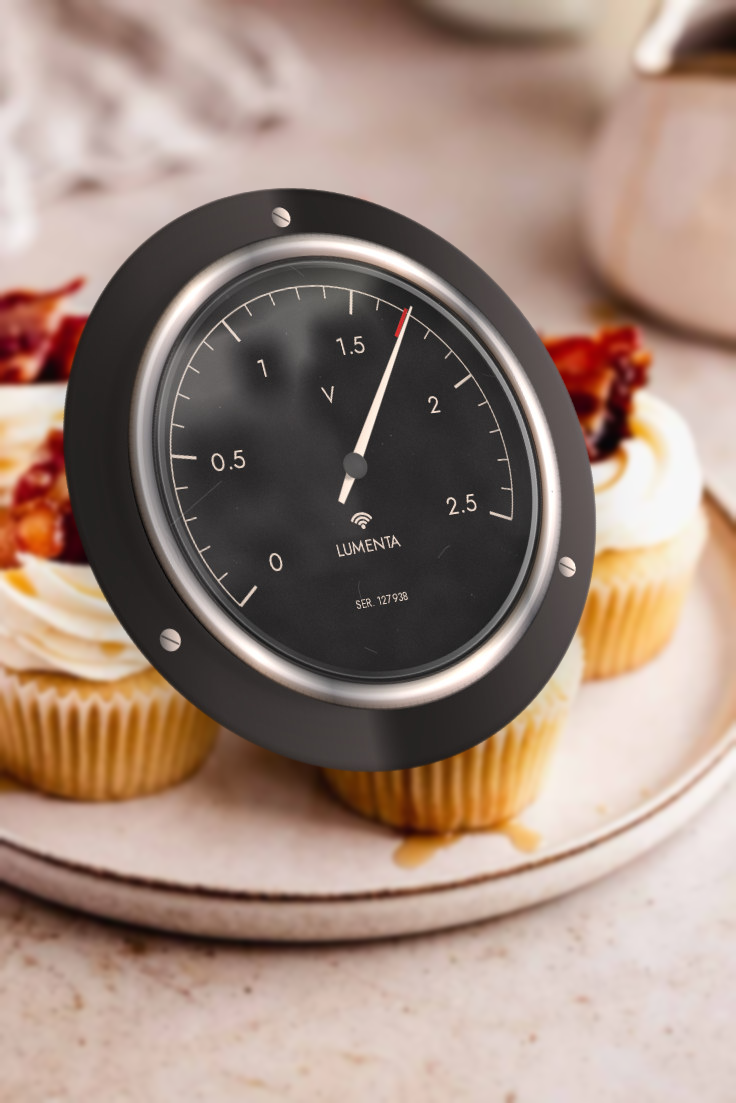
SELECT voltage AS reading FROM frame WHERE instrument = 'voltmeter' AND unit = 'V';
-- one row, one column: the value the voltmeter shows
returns 1.7 V
